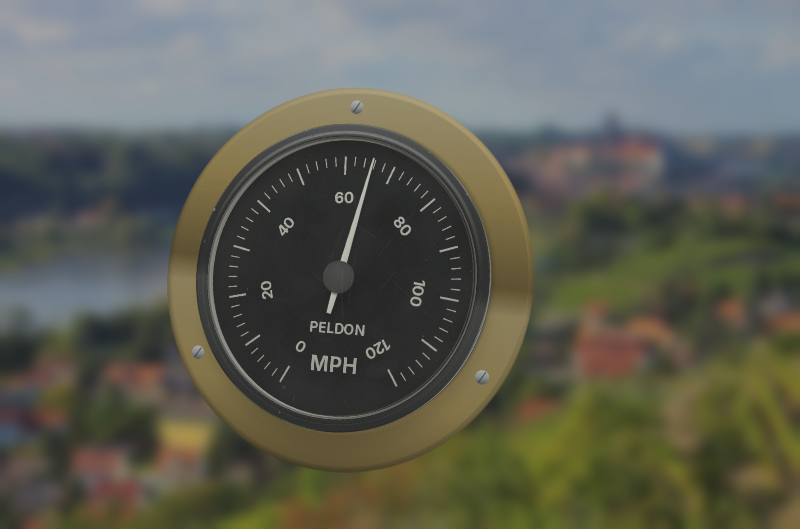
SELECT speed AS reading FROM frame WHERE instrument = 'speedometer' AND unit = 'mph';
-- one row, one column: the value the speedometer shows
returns 66 mph
